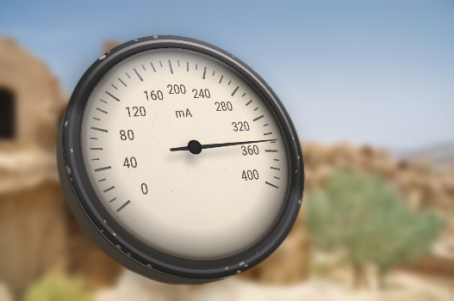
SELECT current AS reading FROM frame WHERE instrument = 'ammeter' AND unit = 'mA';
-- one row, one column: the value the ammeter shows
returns 350 mA
